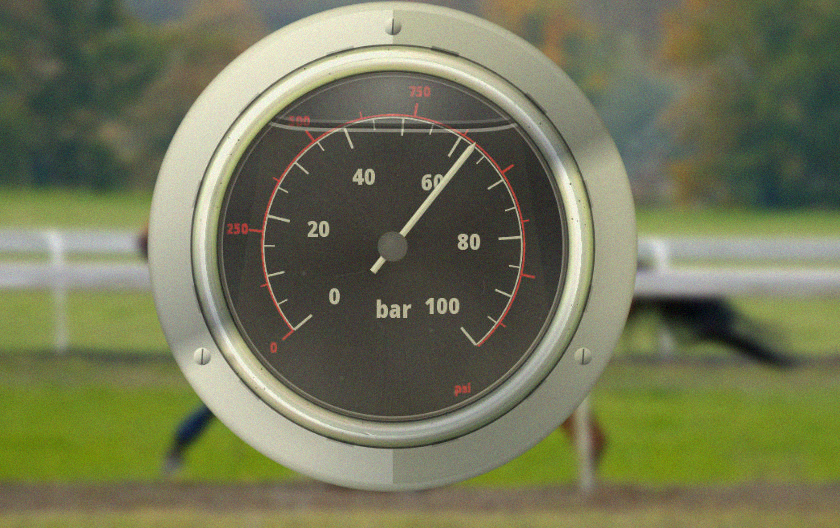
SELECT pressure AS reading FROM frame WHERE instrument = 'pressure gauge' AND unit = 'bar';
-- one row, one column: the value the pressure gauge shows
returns 62.5 bar
